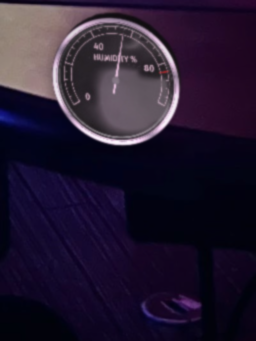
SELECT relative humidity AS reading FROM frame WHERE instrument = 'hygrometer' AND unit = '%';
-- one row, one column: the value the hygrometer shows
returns 56 %
